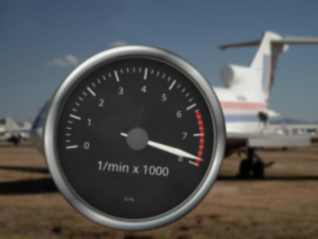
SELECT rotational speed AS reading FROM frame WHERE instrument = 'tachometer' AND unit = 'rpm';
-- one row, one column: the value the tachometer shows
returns 7800 rpm
